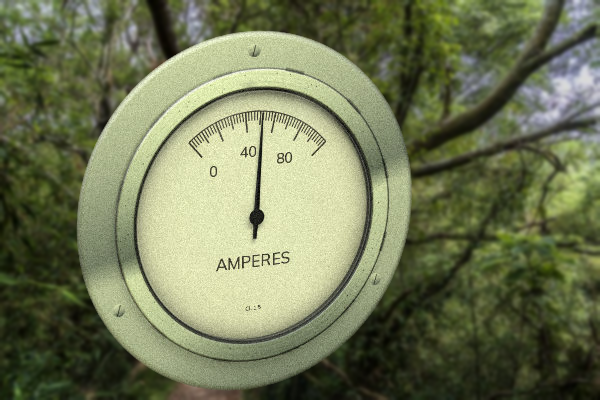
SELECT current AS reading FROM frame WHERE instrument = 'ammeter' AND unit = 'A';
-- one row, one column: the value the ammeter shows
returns 50 A
